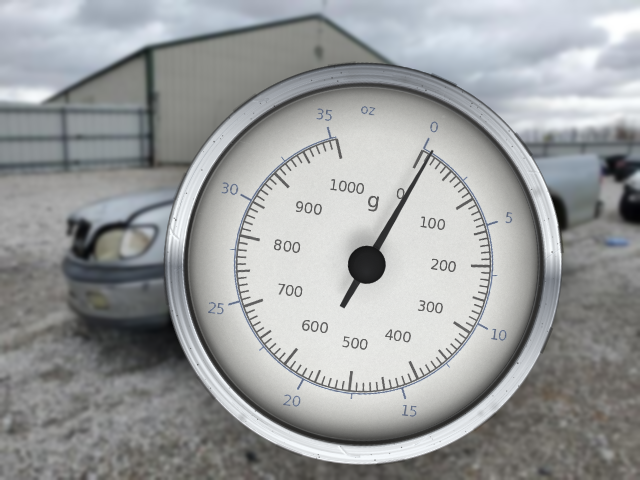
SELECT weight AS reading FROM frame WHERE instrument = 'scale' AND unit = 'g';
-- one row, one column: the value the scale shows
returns 10 g
